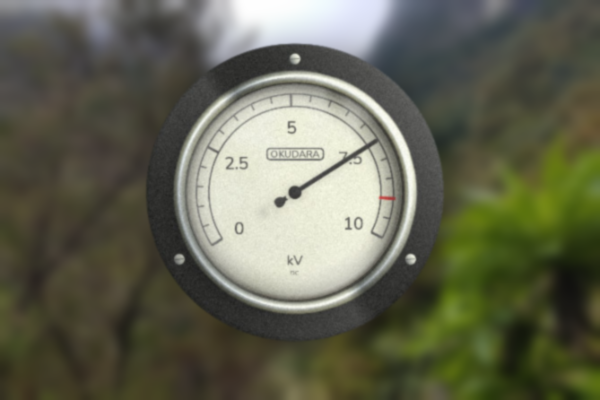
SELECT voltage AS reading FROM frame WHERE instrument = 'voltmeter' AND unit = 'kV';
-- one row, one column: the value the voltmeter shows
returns 7.5 kV
